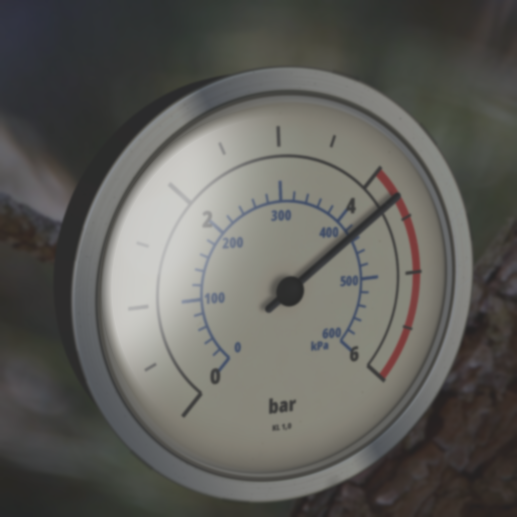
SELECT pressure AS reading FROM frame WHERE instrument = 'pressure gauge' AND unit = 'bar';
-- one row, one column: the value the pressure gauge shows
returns 4.25 bar
